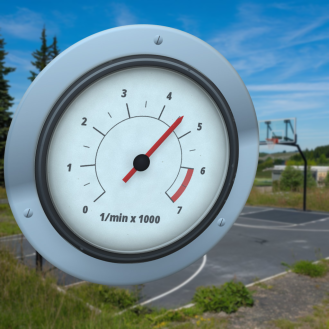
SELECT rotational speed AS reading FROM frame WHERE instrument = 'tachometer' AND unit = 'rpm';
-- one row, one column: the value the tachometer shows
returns 4500 rpm
